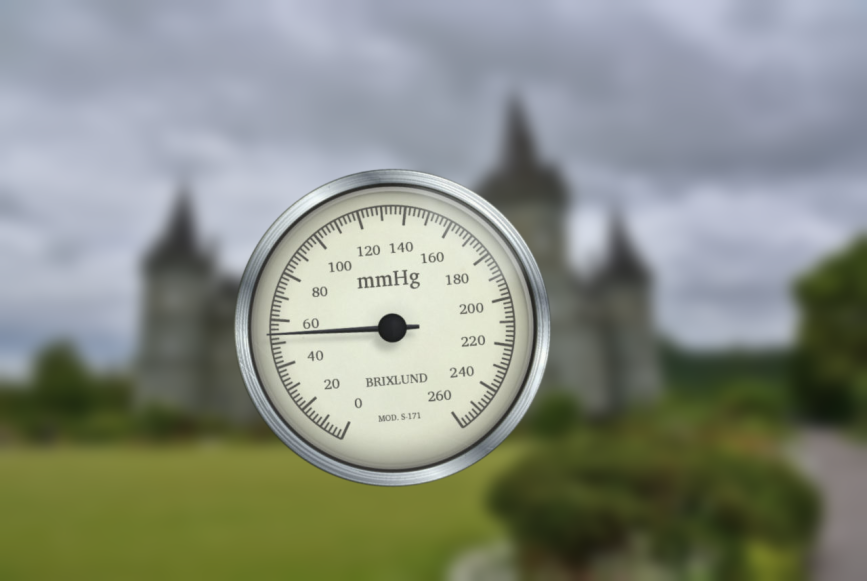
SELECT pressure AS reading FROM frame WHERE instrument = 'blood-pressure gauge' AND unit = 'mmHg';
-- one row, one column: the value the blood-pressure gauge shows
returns 54 mmHg
